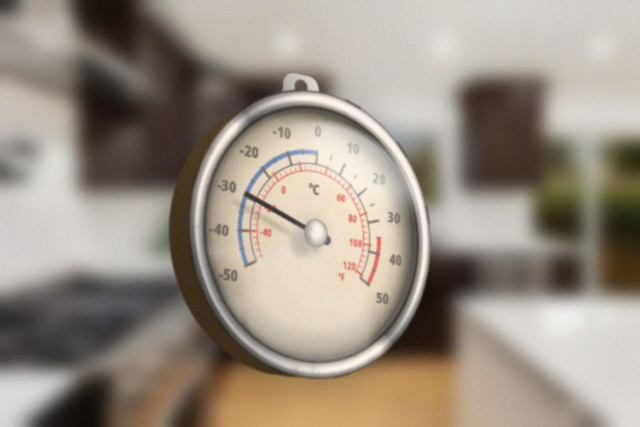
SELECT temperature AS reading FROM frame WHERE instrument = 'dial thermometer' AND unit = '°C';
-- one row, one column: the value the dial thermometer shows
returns -30 °C
